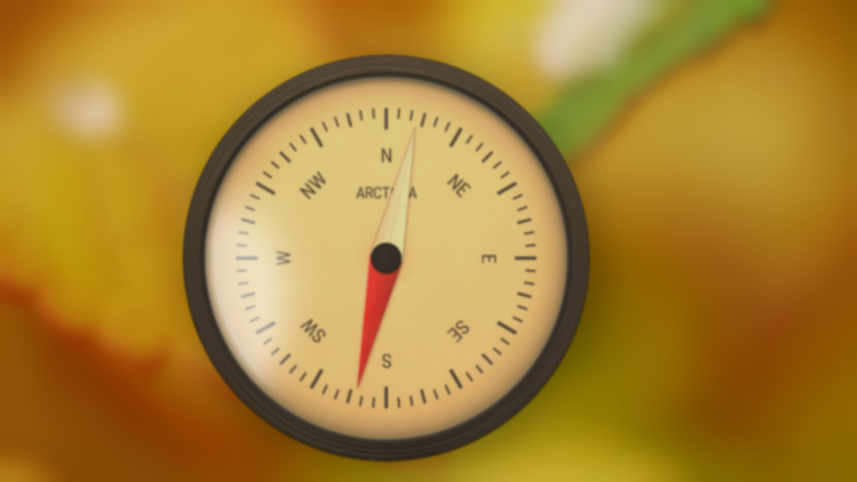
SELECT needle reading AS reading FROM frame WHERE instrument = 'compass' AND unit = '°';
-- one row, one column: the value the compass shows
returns 192.5 °
